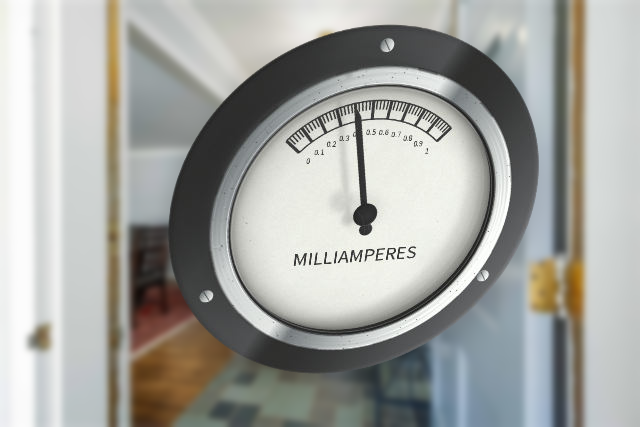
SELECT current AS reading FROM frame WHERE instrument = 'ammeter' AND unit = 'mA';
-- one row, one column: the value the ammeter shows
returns 0.4 mA
